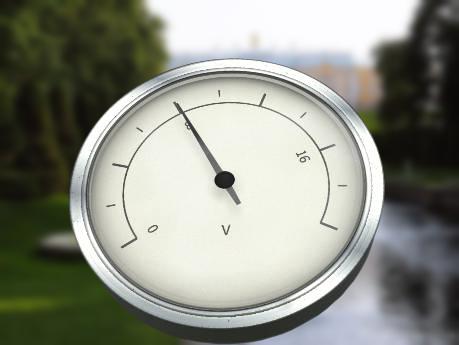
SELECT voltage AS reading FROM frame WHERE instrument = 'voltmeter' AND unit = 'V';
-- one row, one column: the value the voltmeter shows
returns 8 V
